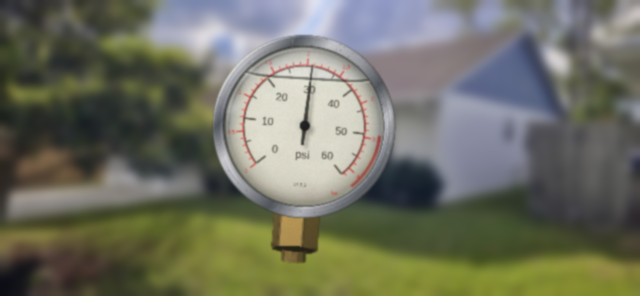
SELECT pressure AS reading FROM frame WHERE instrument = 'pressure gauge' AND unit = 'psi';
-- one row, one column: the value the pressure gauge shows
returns 30 psi
